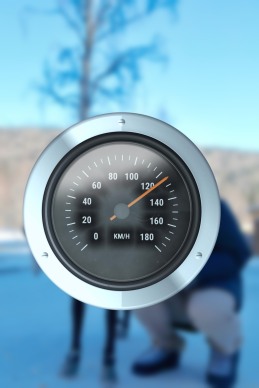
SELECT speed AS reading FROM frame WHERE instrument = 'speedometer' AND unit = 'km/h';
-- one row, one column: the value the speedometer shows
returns 125 km/h
